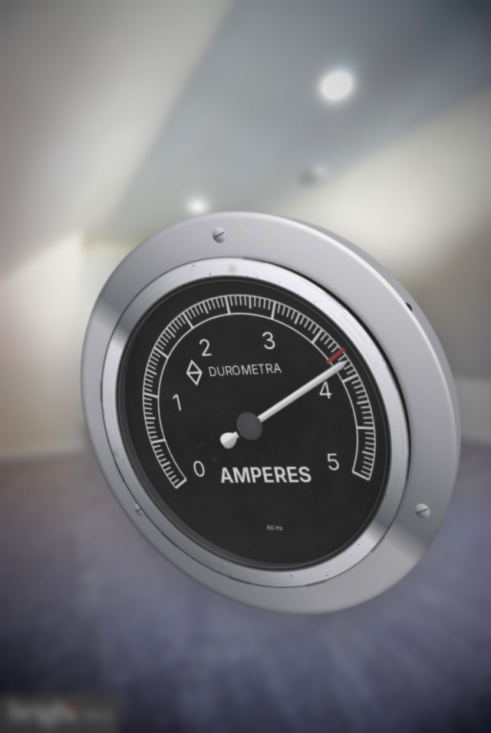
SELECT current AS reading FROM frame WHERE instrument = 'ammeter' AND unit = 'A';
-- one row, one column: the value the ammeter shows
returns 3.85 A
